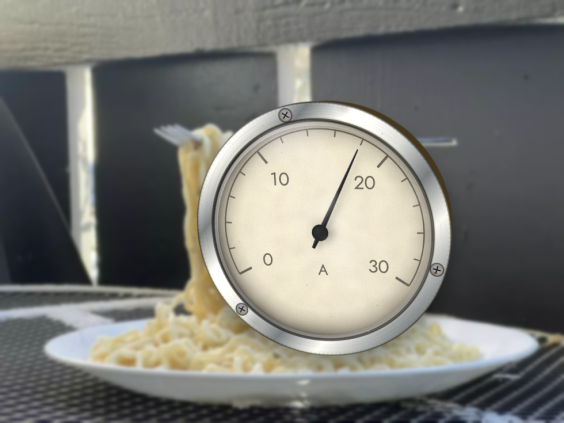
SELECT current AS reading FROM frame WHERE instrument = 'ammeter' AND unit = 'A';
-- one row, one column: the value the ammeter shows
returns 18 A
